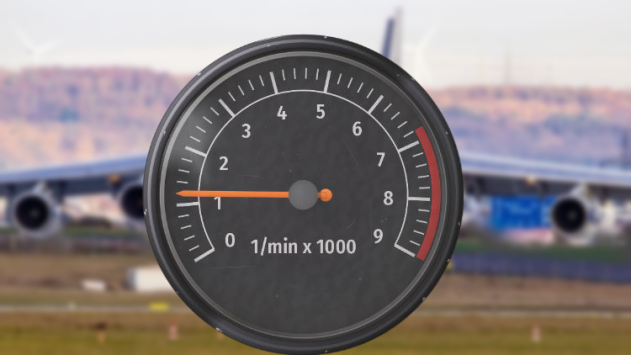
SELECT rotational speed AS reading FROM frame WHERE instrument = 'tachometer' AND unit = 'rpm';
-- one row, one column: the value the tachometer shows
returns 1200 rpm
